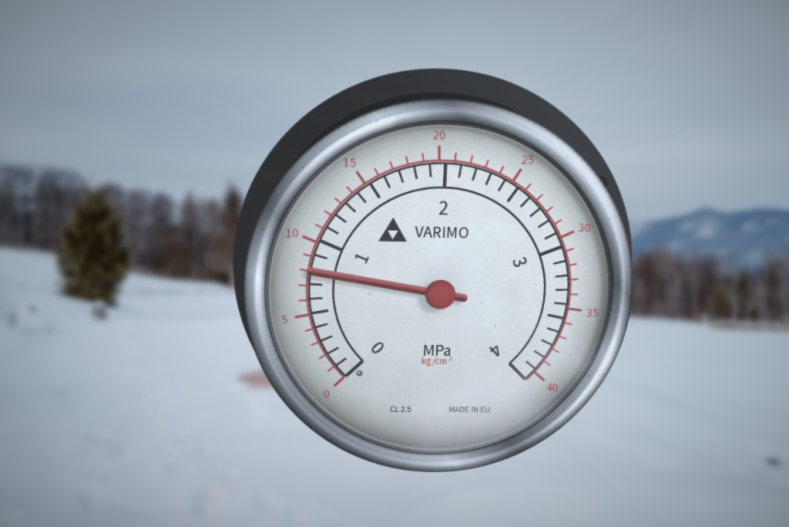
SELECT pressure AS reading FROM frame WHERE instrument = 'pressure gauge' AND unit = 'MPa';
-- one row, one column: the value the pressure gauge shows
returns 0.8 MPa
